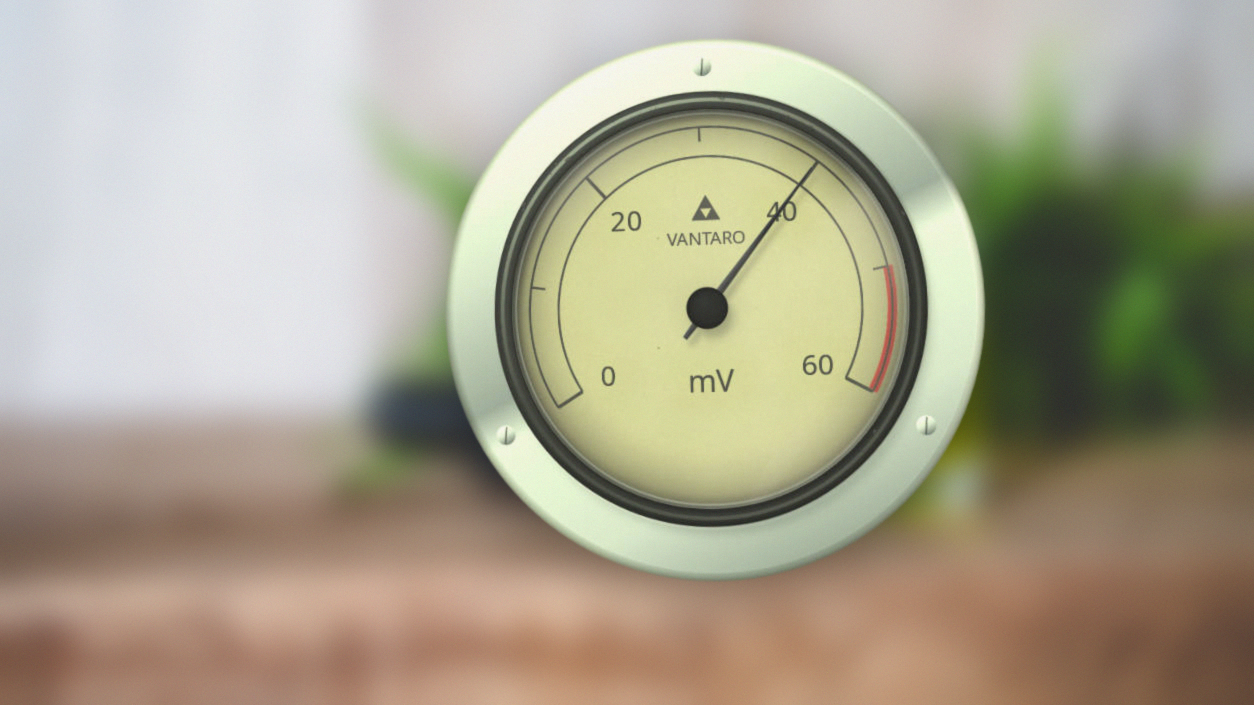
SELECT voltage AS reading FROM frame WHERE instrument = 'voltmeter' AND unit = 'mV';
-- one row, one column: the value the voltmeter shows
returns 40 mV
